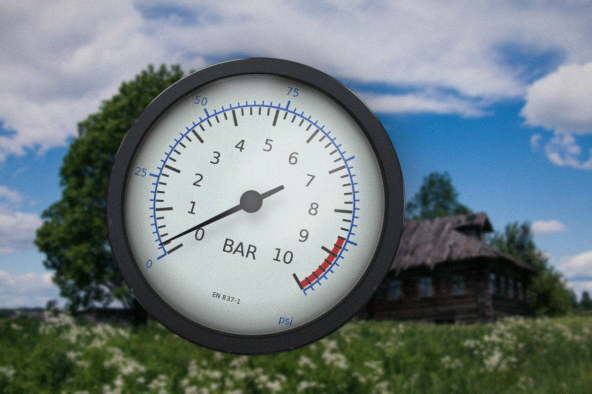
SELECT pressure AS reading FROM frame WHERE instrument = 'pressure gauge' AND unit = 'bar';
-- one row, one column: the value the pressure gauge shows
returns 0.2 bar
